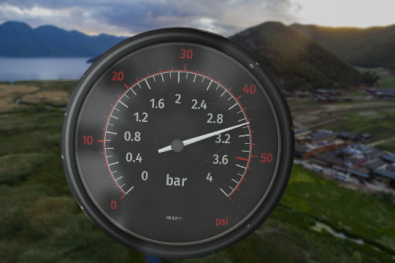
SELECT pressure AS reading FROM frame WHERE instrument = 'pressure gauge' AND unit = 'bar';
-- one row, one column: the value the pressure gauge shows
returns 3.05 bar
